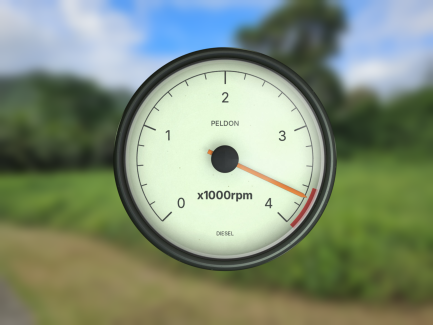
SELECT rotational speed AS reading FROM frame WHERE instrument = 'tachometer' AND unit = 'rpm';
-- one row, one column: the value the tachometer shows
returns 3700 rpm
